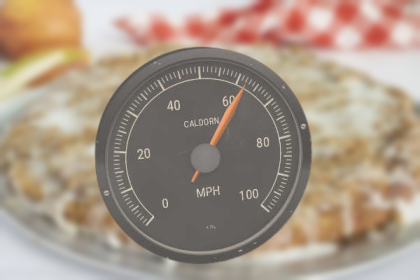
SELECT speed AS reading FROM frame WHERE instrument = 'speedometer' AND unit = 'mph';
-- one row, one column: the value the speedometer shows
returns 62 mph
